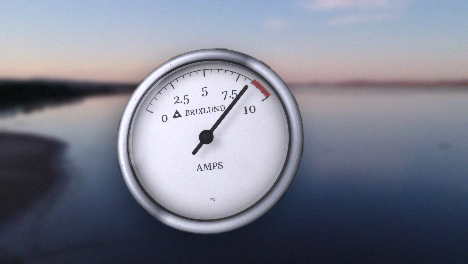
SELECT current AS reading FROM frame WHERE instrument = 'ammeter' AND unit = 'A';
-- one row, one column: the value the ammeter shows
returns 8.5 A
